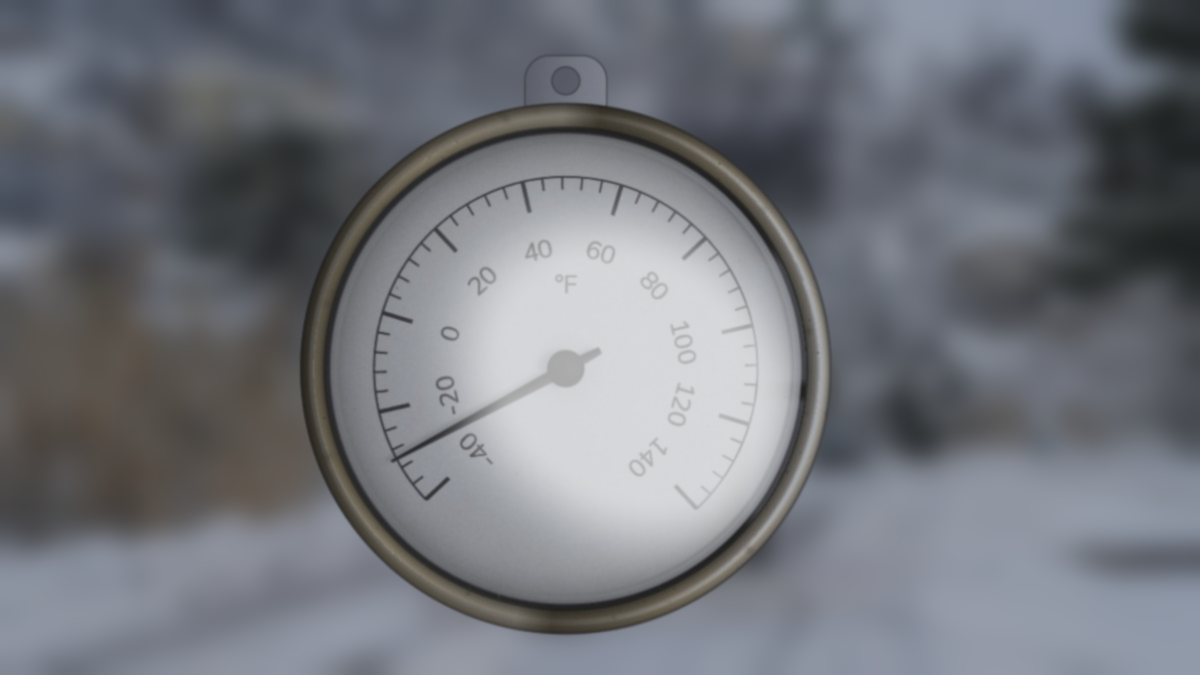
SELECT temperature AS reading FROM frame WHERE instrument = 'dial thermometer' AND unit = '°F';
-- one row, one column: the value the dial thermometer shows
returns -30 °F
